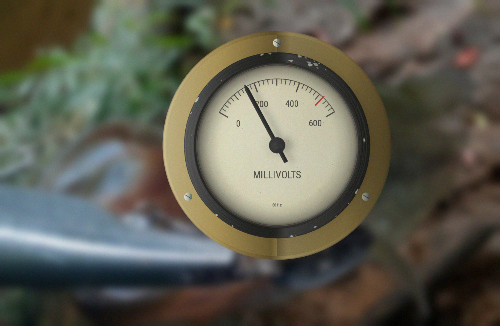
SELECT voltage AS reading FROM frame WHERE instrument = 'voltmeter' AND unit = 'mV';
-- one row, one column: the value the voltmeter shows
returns 160 mV
